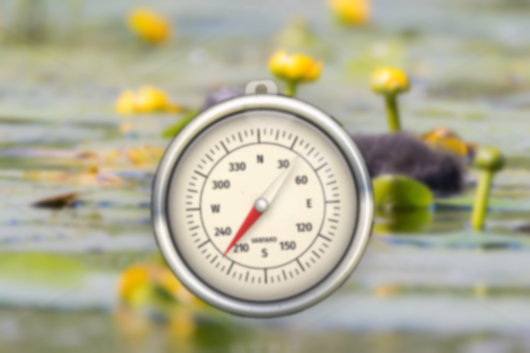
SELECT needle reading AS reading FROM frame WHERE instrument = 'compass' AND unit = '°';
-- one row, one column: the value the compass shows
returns 220 °
